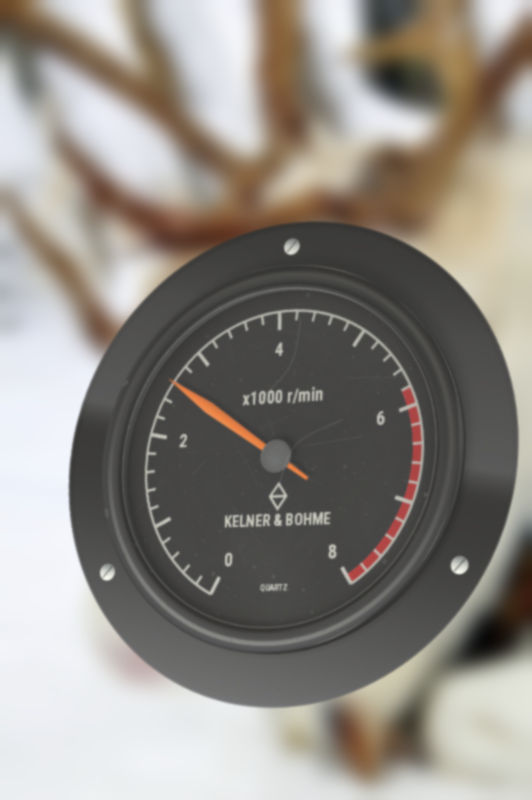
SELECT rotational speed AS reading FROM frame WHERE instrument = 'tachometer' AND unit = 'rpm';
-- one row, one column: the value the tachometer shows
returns 2600 rpm
